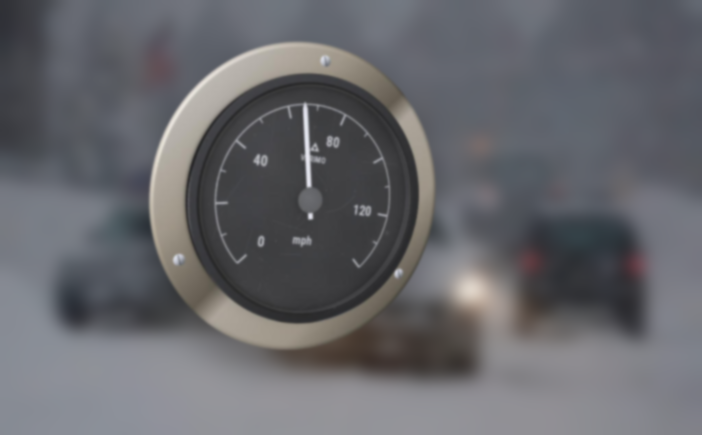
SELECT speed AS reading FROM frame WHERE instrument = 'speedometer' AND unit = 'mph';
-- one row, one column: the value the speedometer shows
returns 65 mph
